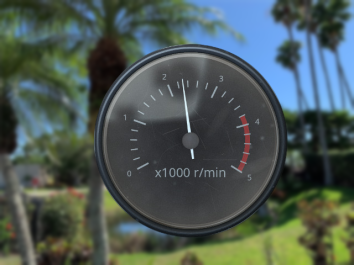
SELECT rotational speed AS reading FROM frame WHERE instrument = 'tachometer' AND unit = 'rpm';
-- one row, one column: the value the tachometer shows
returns 2300 rpm
